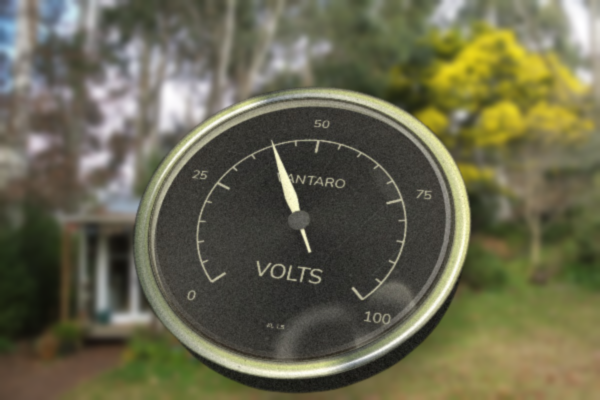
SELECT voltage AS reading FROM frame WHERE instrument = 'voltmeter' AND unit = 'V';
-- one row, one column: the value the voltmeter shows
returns 40 V
